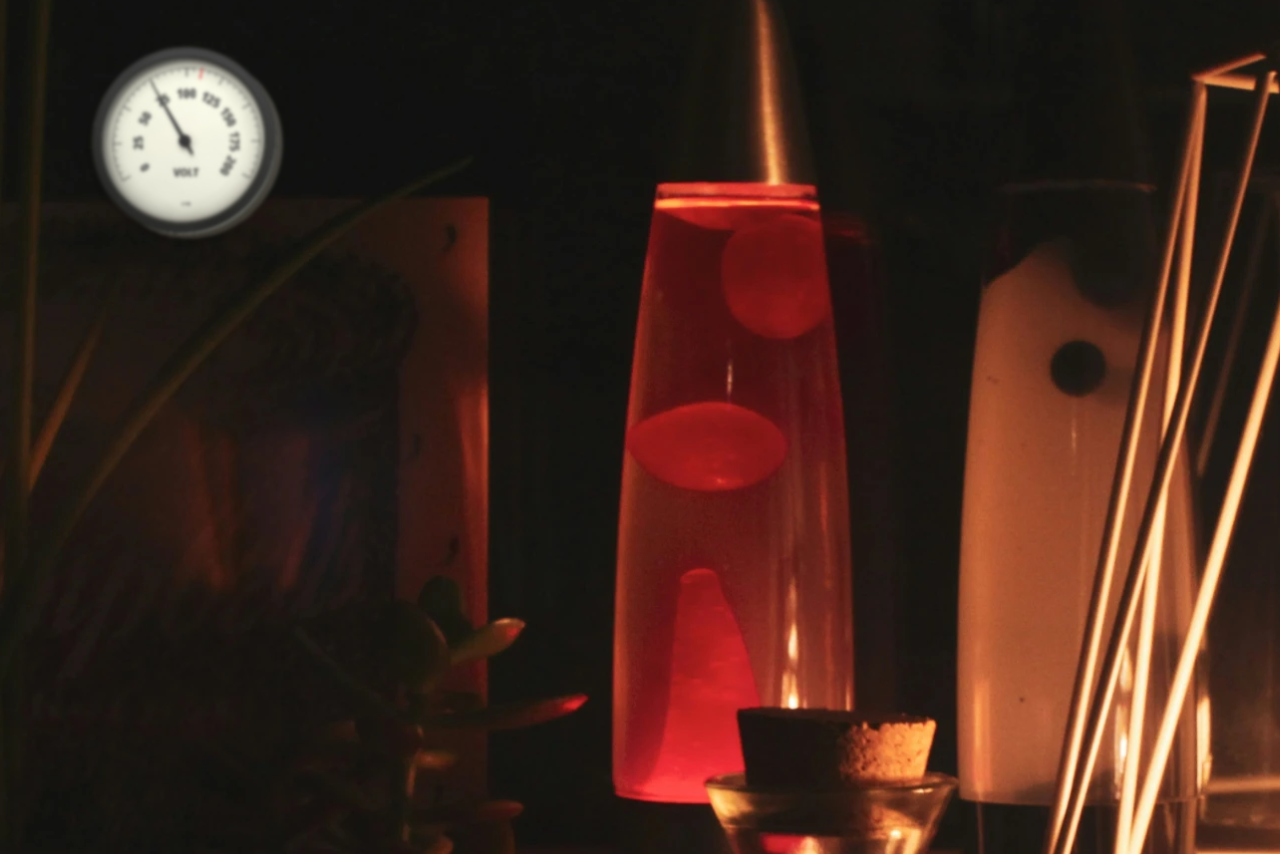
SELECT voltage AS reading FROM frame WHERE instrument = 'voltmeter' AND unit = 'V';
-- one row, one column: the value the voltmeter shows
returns 75 V
